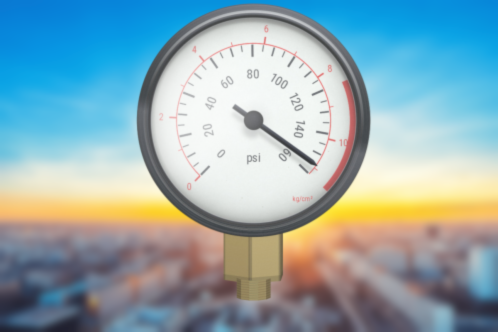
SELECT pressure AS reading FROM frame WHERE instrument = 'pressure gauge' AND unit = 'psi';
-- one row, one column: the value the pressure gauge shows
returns 155 psi
